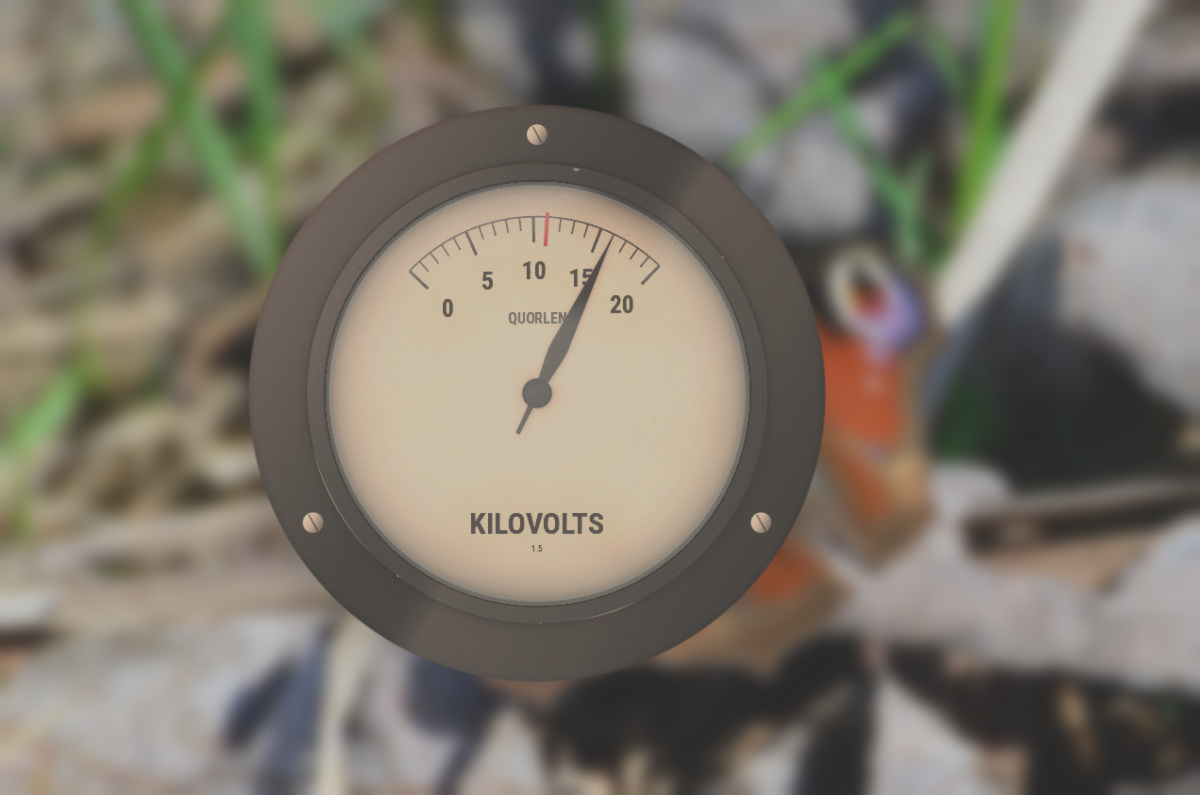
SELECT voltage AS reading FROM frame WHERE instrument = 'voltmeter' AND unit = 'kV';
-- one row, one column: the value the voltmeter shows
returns 16 kV
